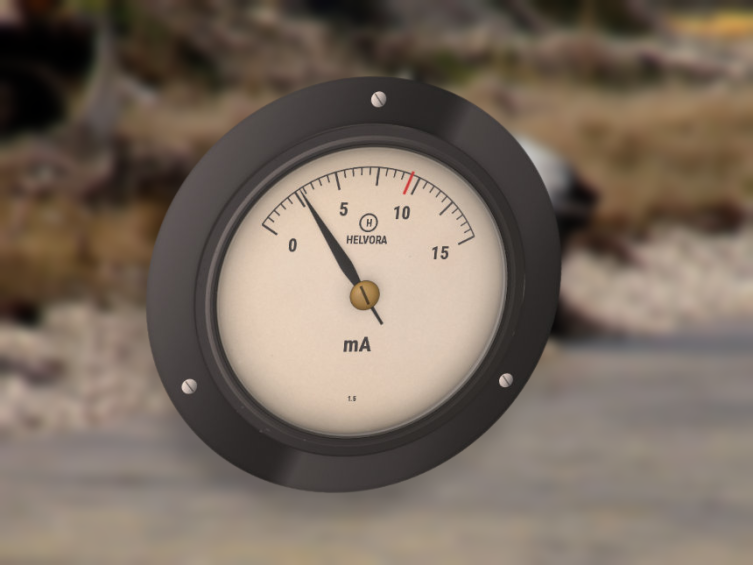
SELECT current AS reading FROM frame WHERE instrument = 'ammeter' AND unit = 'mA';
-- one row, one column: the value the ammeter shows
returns 2.75 mA
